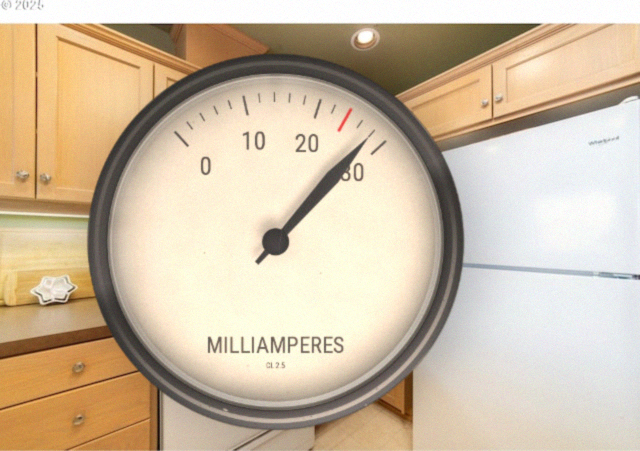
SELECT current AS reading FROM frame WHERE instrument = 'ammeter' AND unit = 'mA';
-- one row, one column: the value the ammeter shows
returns 28 mA
